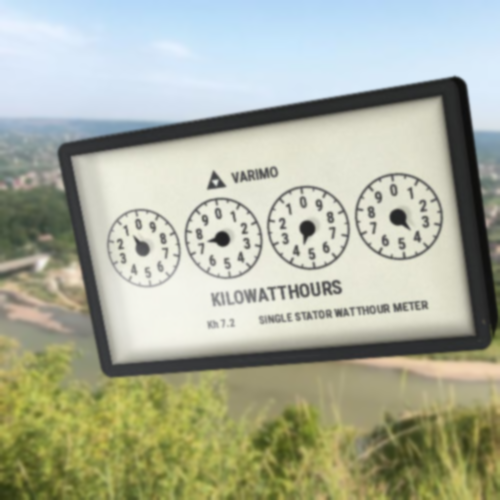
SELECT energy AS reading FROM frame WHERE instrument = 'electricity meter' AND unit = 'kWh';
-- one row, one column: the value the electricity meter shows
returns 744 kWh
